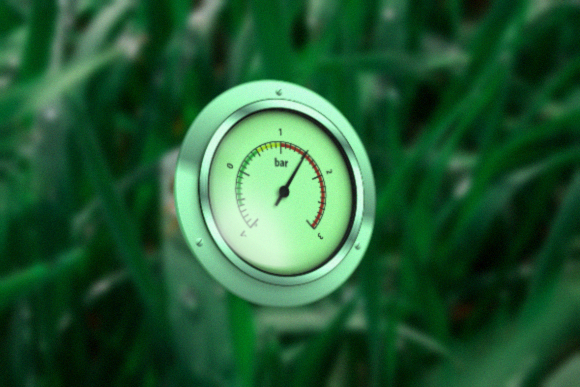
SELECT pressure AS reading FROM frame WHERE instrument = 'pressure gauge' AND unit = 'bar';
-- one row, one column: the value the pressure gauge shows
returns 1.5 bar
